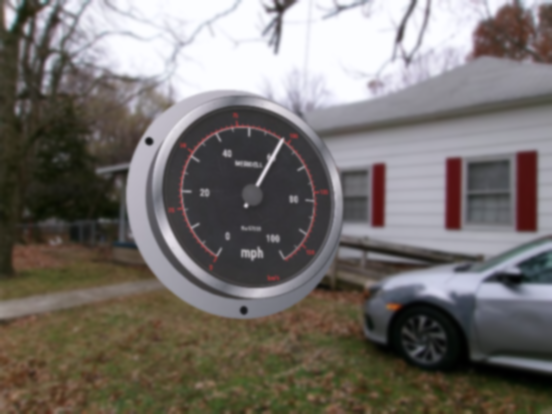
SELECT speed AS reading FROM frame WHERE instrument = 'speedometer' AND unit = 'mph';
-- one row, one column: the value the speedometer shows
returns 60 mph
